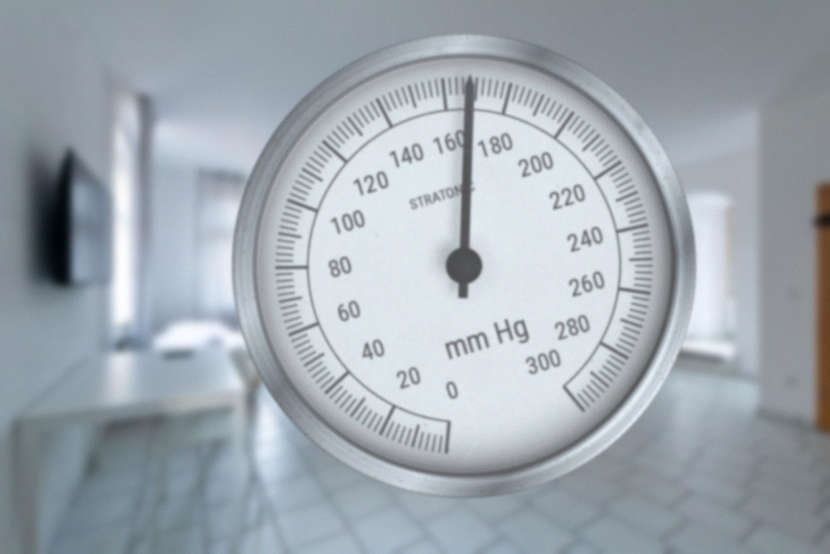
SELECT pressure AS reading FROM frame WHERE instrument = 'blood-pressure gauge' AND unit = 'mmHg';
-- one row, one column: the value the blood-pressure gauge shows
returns 168 mmHg
